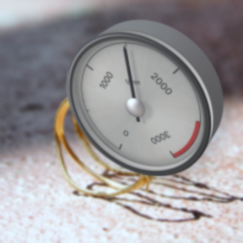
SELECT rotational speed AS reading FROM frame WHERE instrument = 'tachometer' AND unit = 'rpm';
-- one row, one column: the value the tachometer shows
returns 1500 rpm
